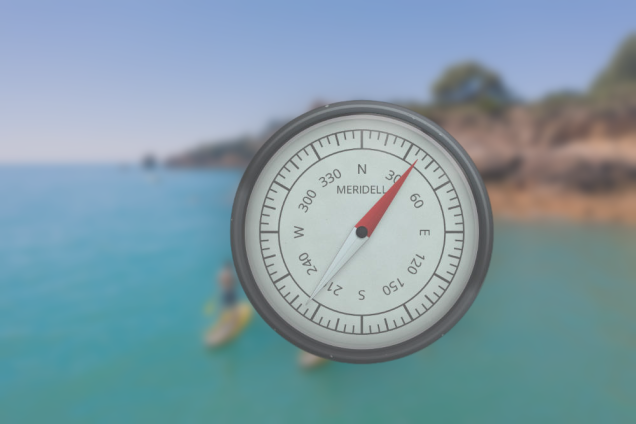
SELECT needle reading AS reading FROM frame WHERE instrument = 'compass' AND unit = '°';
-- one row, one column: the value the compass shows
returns 37.5 °
